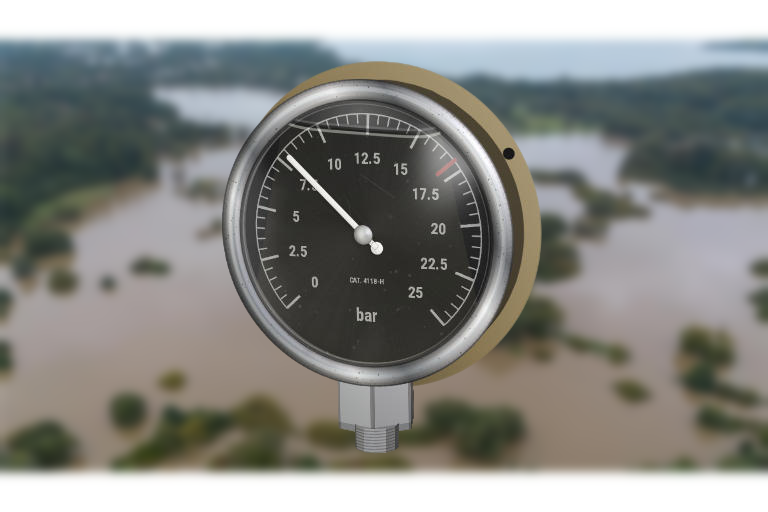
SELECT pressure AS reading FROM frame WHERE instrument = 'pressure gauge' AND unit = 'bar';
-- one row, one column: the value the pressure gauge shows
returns 8 bar
